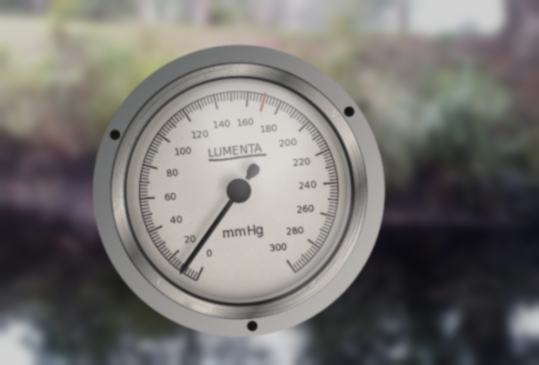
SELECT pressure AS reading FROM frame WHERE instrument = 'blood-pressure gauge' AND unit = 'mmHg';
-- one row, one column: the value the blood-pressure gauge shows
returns 10 mmHg
